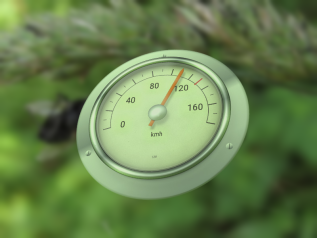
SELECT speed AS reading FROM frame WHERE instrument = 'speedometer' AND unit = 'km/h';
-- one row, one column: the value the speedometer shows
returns 110 km/h
